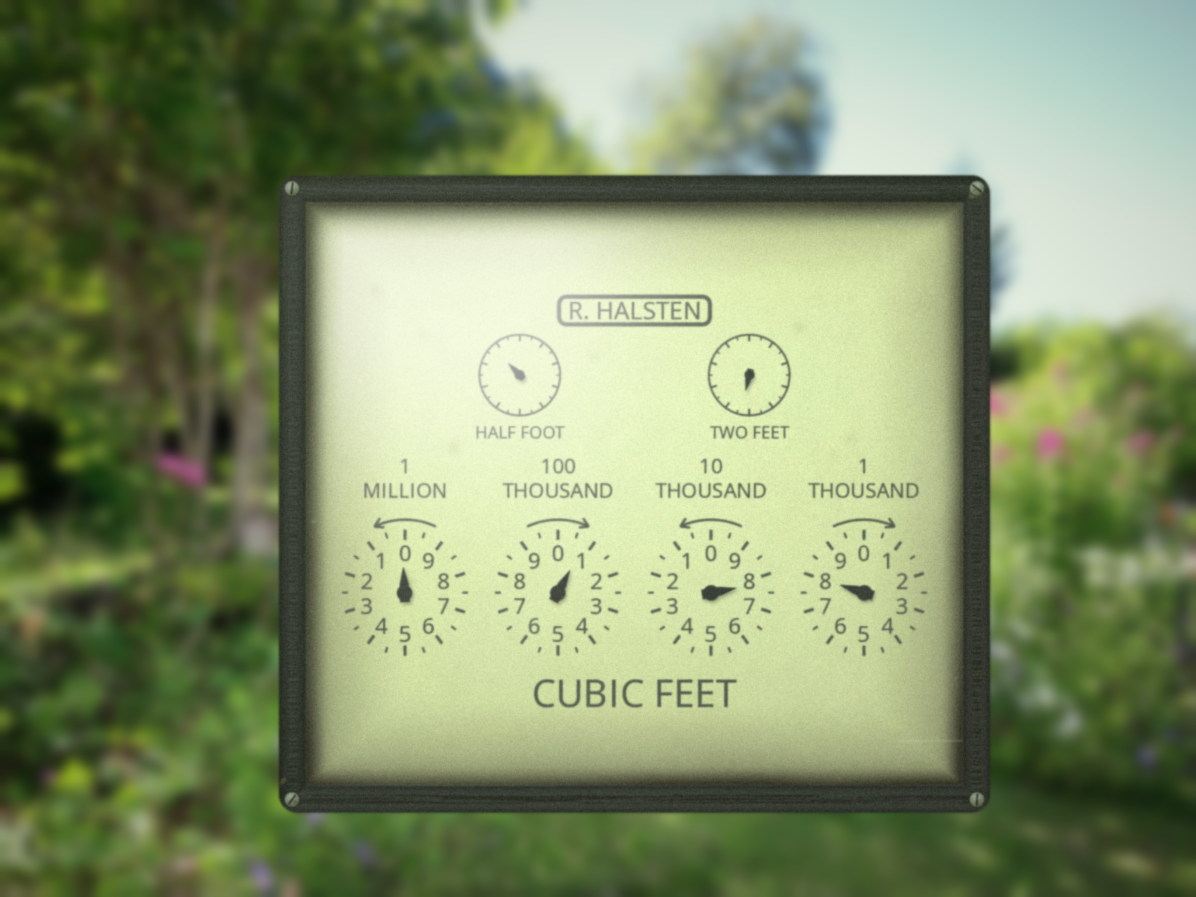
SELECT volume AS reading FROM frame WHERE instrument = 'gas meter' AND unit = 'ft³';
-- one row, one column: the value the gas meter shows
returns 7800 ft³
